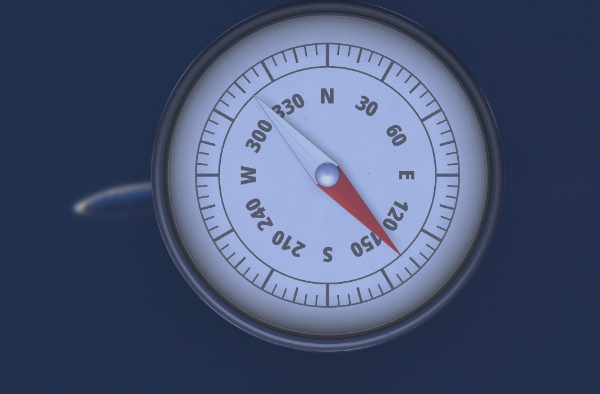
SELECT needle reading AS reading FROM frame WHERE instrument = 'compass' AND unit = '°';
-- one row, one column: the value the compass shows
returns 137.5 °
